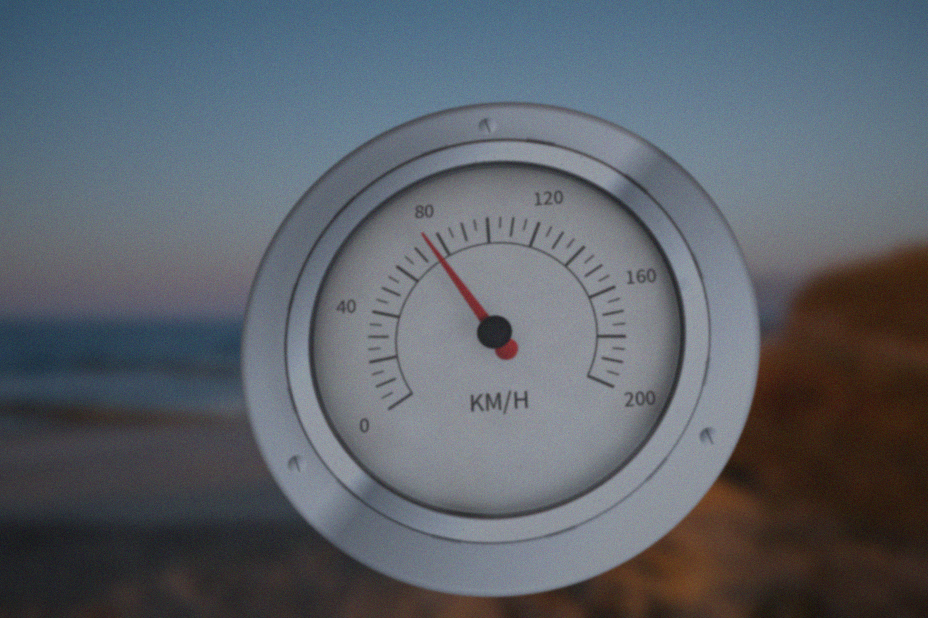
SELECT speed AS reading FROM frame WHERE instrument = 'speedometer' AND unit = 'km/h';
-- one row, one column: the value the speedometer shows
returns 75 km/h
